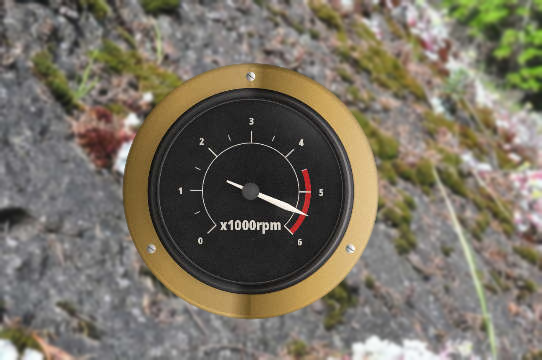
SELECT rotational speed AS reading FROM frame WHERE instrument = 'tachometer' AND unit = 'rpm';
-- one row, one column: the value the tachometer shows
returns 5500 rpm
